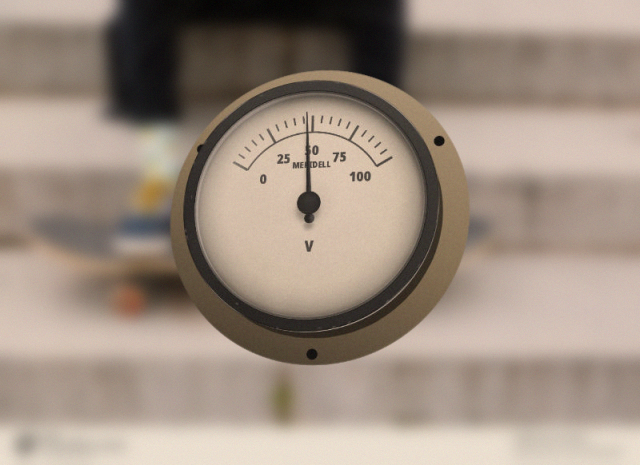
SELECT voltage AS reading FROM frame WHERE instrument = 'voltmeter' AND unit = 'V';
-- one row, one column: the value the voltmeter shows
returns 47.5 V
